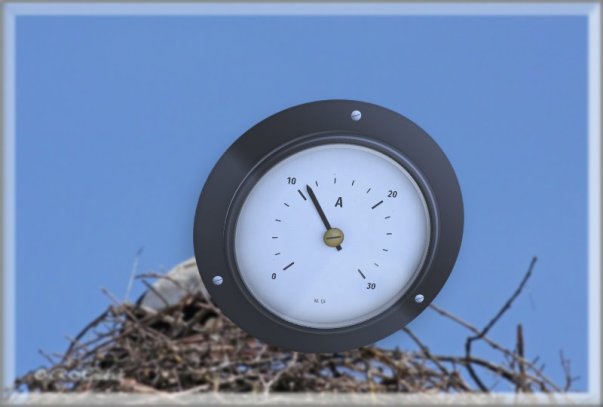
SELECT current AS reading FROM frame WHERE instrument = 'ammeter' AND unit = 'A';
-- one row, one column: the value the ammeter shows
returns 11 A
